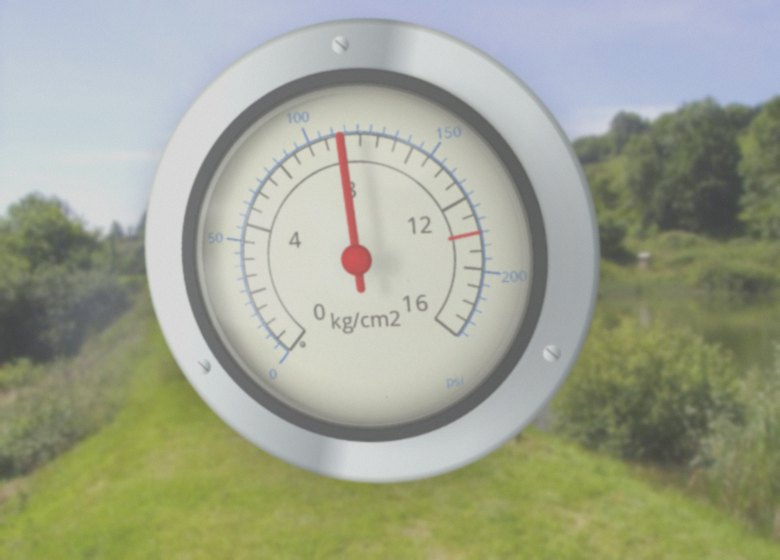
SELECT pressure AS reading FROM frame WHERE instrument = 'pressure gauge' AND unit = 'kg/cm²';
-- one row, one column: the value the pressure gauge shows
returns 8 kg/cm²
